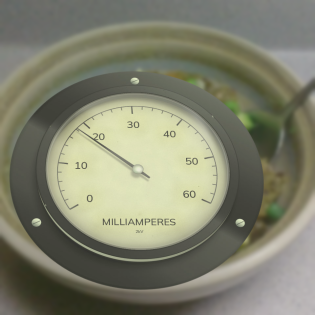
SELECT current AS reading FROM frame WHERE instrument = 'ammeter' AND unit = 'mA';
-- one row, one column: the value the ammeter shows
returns 18 mA
